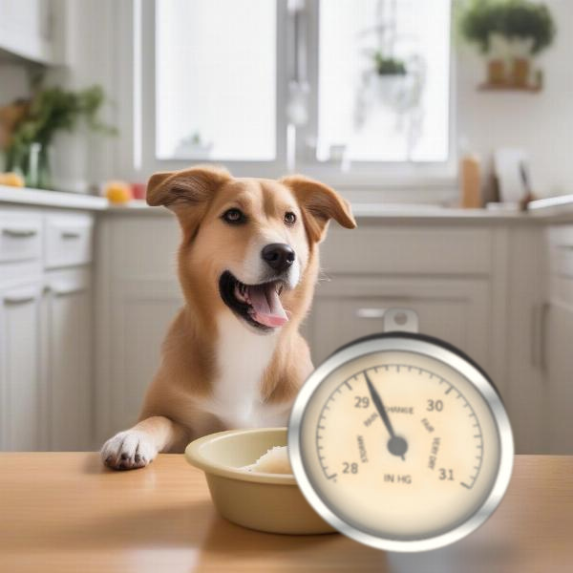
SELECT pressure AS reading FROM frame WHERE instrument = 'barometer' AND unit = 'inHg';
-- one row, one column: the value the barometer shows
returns 29.2 inHg
